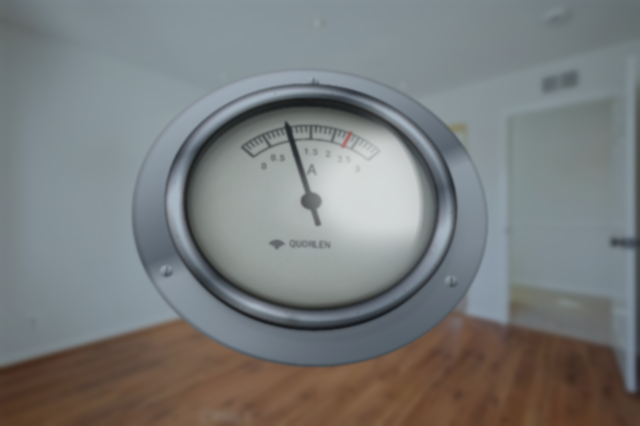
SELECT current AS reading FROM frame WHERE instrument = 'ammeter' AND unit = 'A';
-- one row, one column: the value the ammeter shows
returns 1 A
